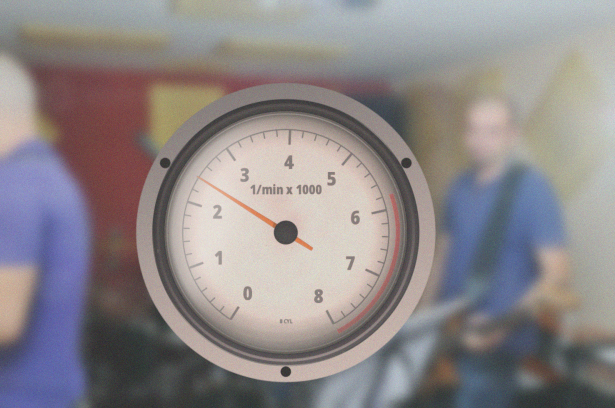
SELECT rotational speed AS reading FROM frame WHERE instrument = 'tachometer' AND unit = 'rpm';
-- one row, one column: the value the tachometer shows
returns 2400 rpm
